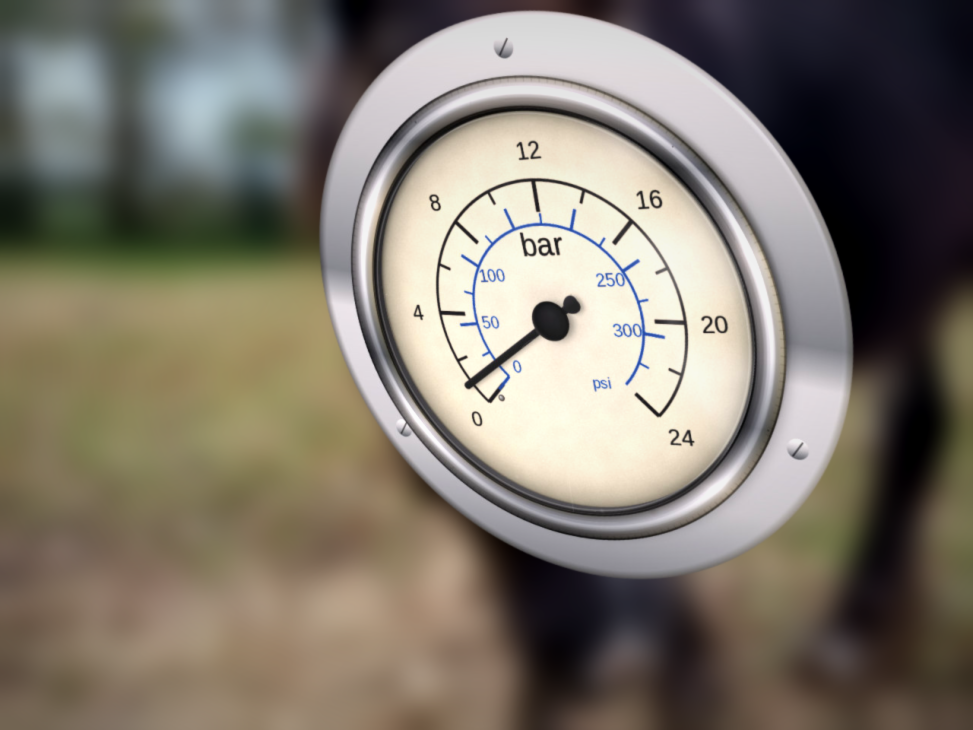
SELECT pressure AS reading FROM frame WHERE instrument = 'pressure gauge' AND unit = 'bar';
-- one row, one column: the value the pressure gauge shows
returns 1 bar
